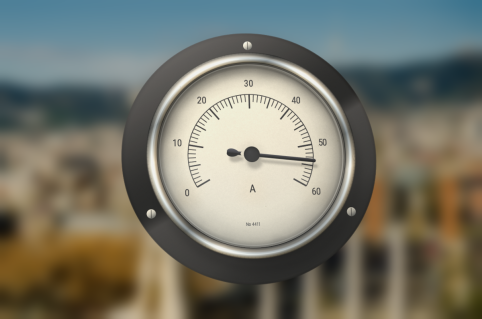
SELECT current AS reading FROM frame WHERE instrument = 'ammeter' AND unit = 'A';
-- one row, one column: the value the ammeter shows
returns 54 A
